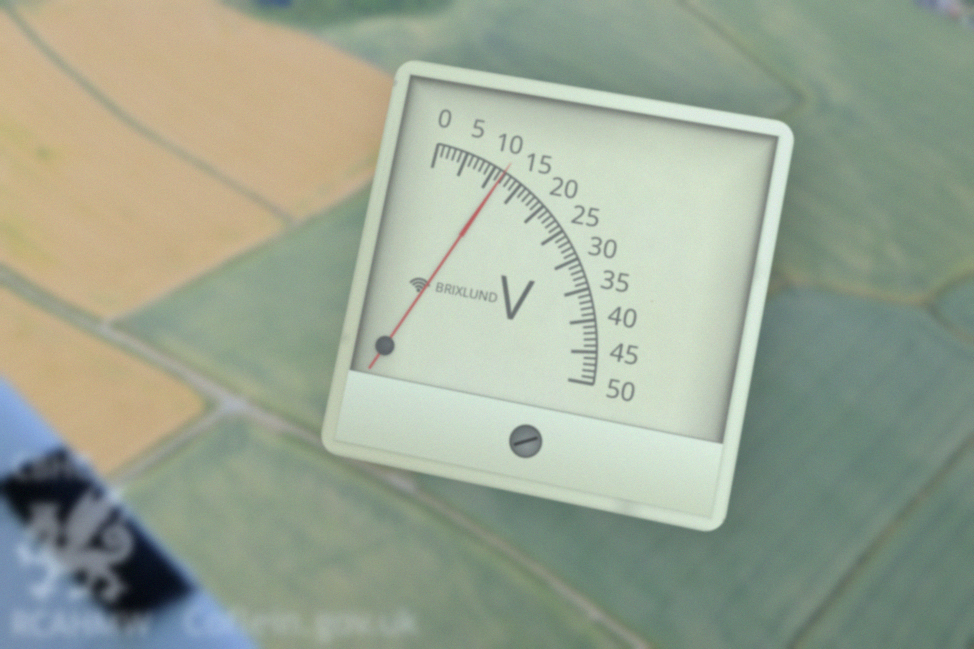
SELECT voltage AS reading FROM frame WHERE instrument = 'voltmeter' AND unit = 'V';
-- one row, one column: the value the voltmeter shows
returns 12 V
